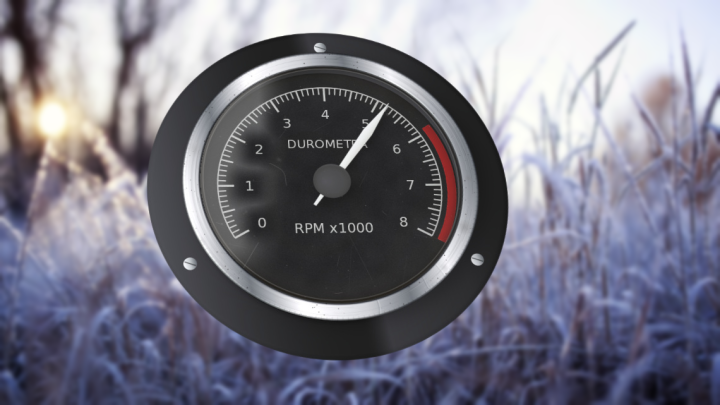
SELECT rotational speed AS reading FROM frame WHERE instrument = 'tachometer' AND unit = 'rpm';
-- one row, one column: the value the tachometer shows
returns 5200 rpm
